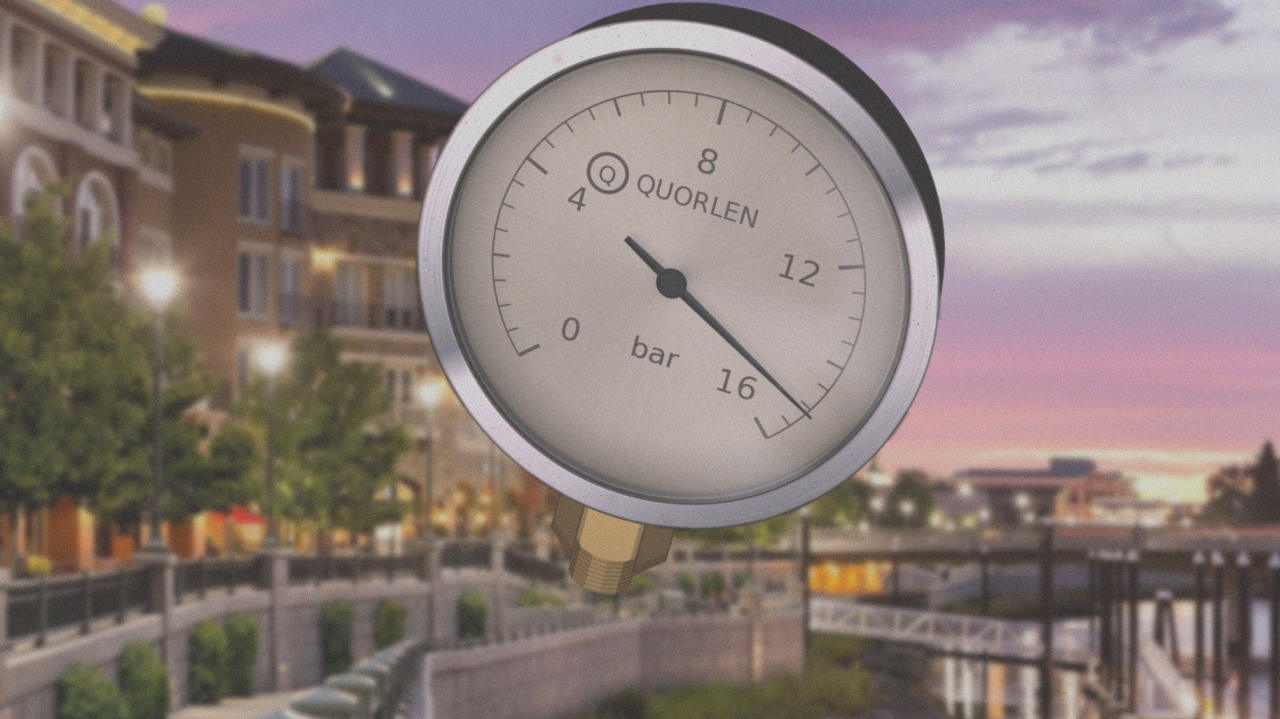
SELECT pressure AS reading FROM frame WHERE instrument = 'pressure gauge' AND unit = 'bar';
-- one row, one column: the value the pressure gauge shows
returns 15 bar
